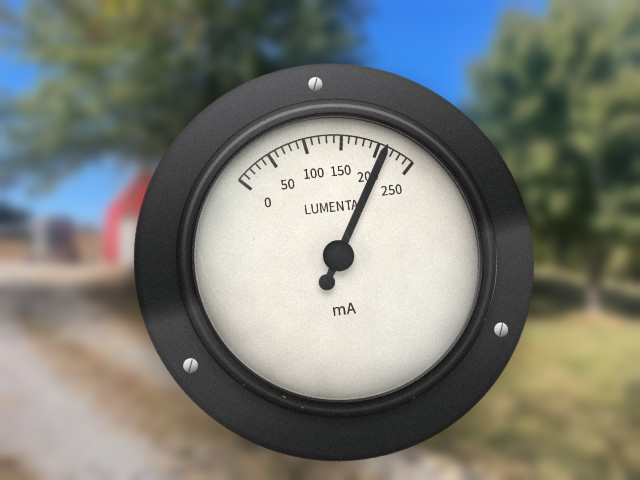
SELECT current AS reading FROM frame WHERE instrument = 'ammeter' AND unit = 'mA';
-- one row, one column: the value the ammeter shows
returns 210 mA
